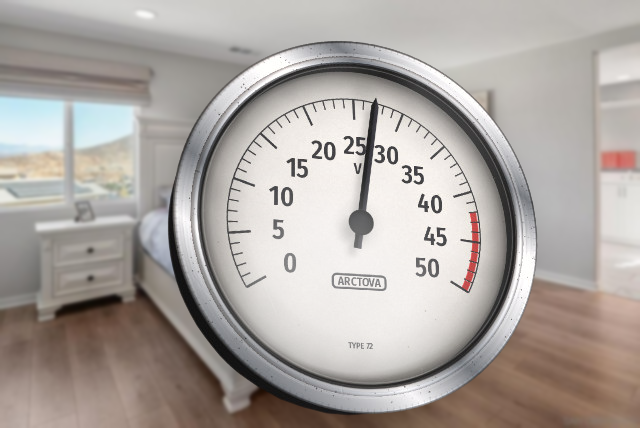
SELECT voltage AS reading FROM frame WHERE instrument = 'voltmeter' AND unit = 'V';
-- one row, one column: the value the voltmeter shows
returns 27 V
